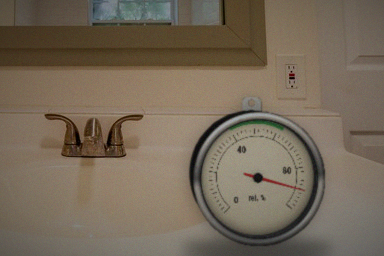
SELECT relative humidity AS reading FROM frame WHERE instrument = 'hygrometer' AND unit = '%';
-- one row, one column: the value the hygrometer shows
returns 90 %
